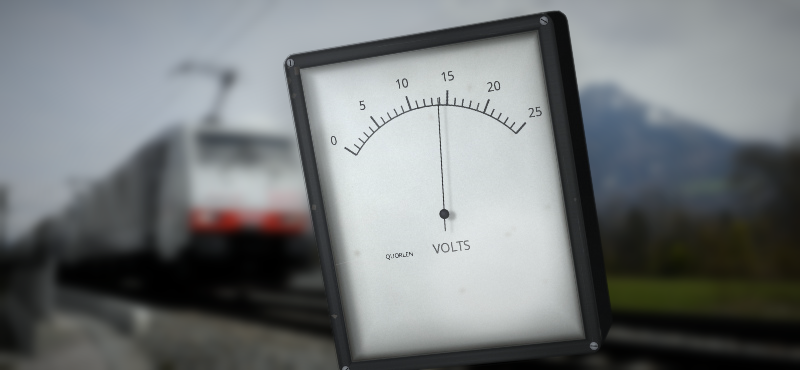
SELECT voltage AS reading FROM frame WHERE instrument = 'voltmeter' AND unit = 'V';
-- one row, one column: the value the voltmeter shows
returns 14 V
